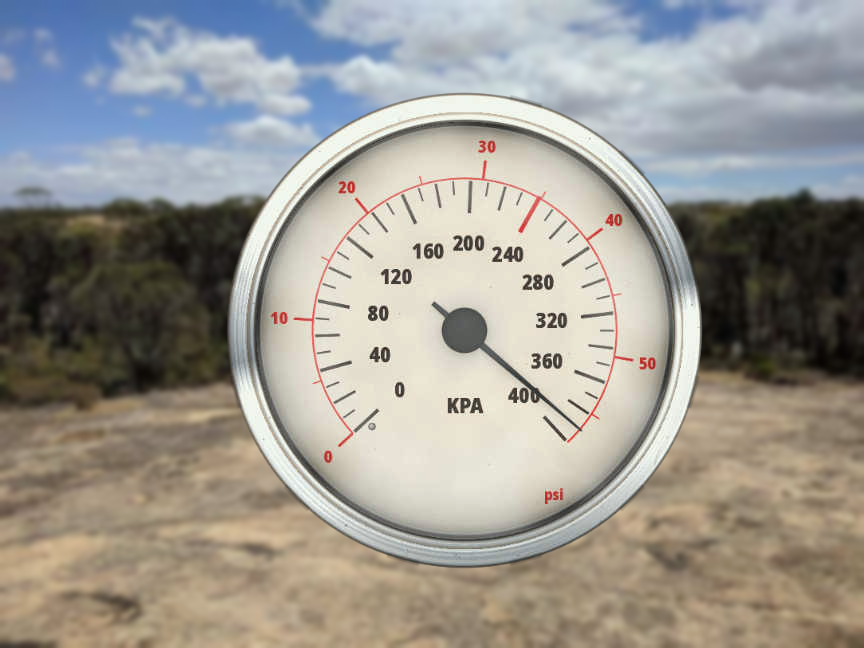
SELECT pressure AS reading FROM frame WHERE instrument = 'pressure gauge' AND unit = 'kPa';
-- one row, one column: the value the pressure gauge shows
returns 390 kPa
